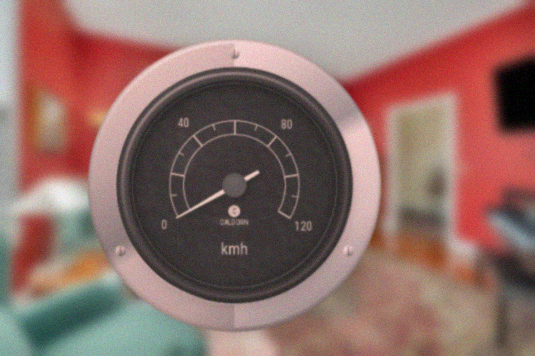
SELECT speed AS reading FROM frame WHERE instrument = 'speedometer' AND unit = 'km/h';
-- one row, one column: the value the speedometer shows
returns 0 km/h
